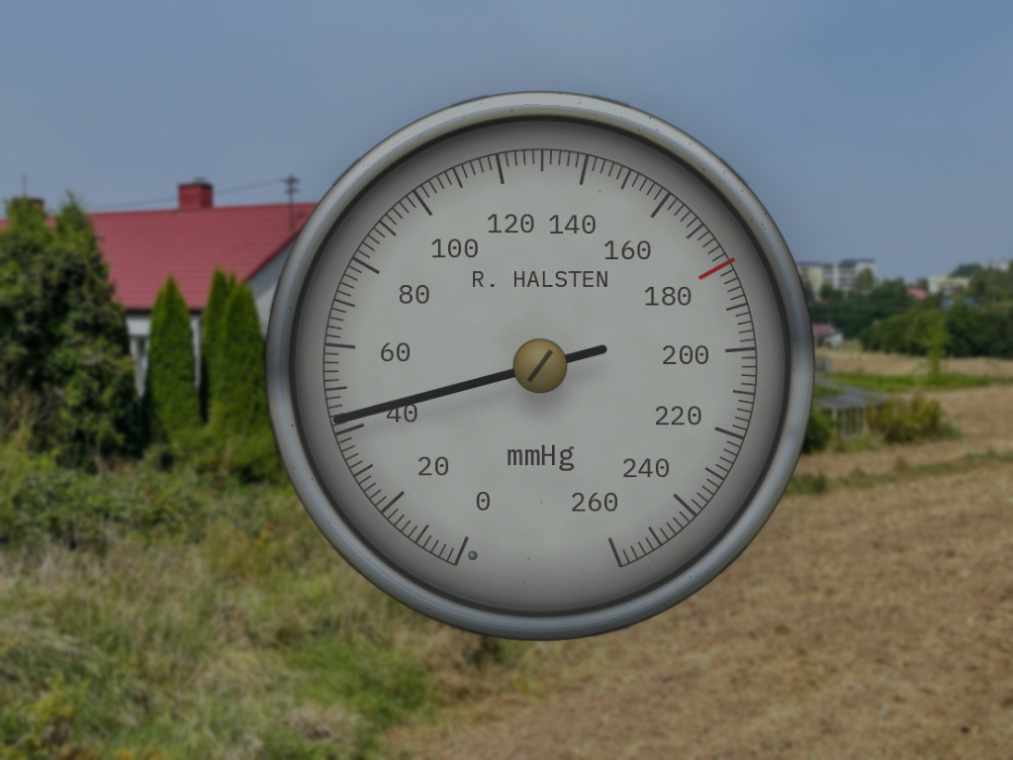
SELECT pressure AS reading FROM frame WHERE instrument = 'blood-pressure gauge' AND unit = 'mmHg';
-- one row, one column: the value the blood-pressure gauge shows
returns 43 mmHg
